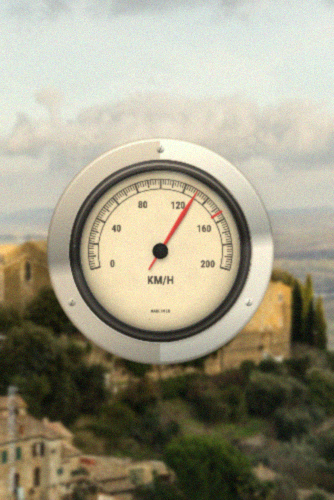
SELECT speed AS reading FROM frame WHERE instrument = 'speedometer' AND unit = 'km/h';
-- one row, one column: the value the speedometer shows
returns 130 km/h
